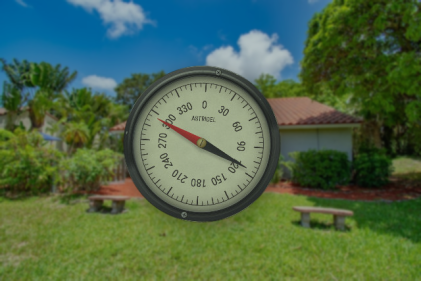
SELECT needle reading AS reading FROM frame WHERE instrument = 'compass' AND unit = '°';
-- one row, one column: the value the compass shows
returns 295 °
